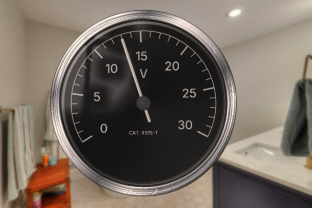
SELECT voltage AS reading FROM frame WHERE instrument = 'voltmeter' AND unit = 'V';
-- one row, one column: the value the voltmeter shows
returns 13 V
